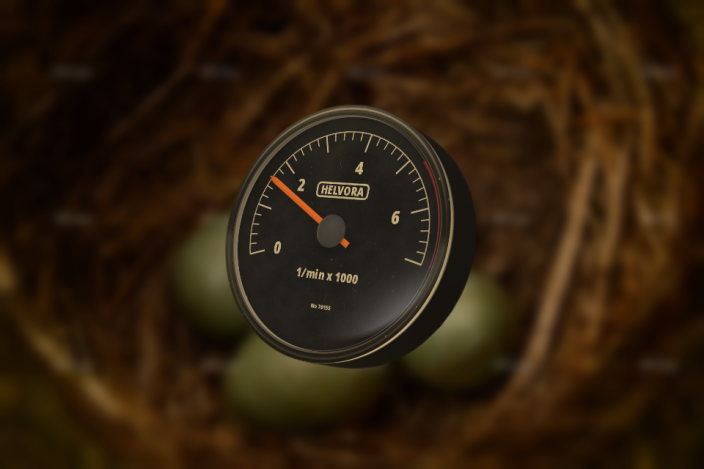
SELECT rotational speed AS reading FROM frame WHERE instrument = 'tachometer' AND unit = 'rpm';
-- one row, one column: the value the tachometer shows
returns 1600 rpm
